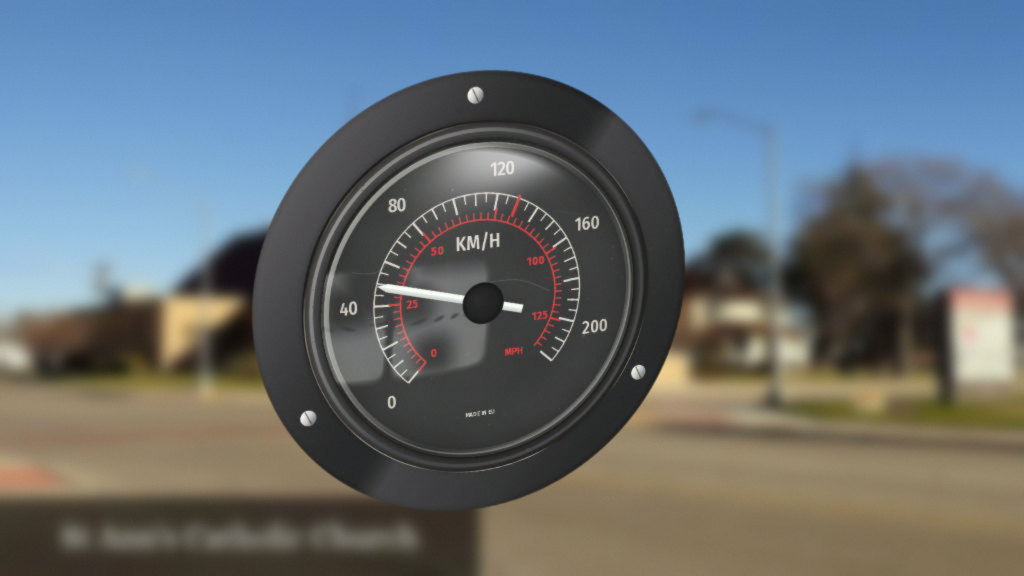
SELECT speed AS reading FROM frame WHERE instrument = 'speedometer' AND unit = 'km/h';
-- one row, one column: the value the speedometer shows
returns 50 km/h
